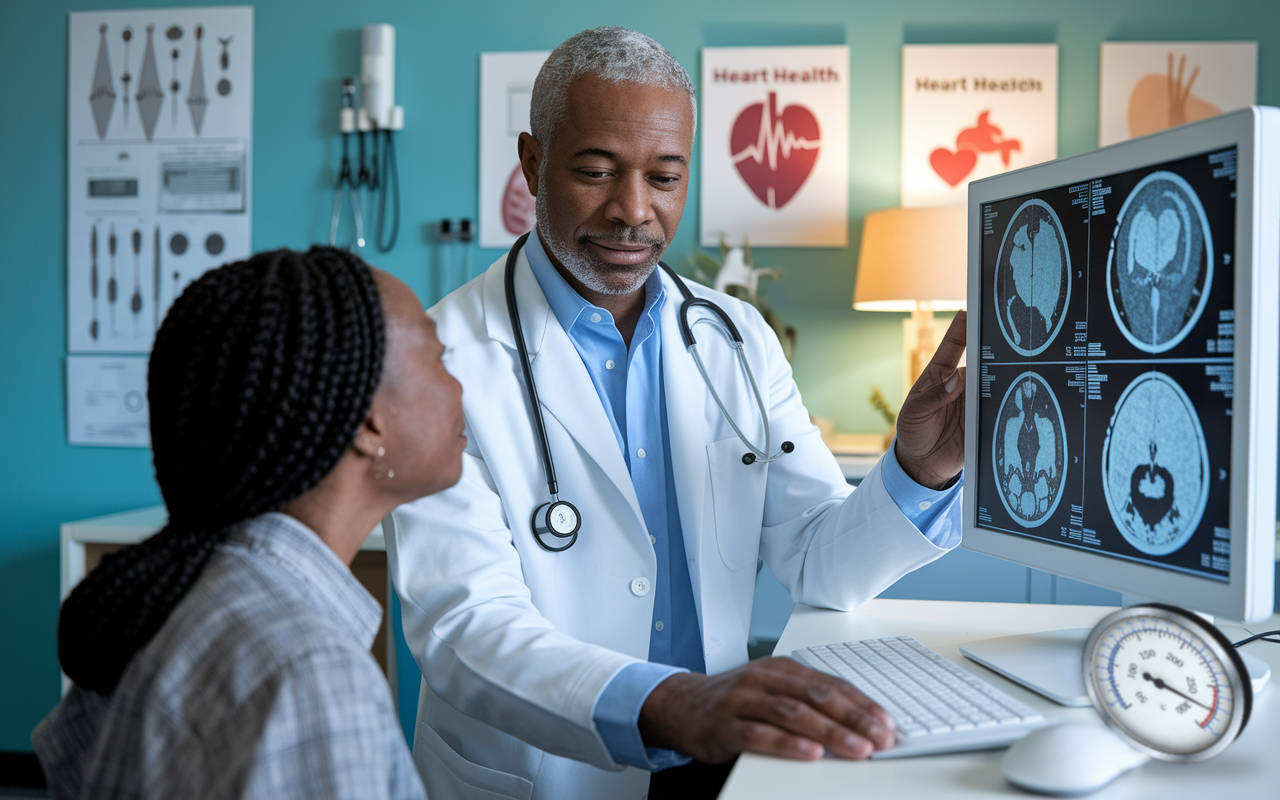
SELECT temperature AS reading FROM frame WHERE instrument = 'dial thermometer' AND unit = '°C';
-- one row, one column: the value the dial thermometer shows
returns 275 °C
